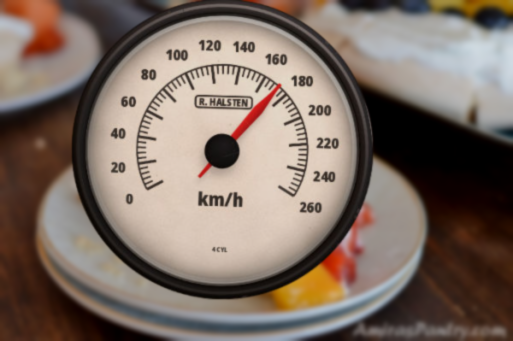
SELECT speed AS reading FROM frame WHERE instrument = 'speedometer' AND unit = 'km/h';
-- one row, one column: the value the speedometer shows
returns 172 km/h
